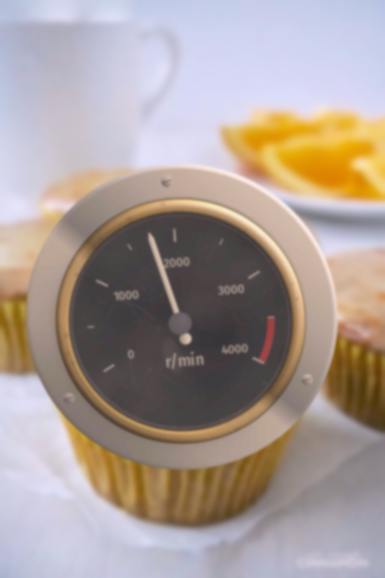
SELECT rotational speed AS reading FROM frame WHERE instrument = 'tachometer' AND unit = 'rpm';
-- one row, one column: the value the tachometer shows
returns 1750 rpm
